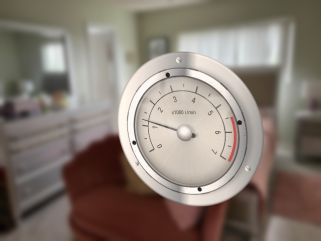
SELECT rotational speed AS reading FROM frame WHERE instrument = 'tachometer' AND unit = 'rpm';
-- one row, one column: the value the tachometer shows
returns 1250 rpm
